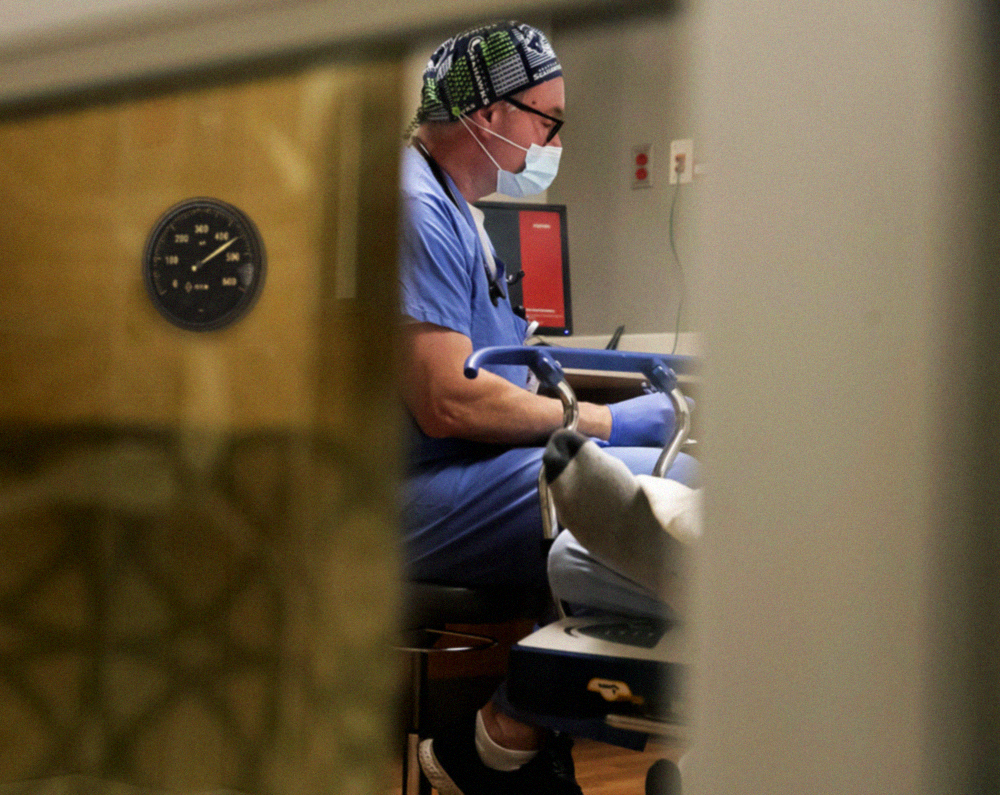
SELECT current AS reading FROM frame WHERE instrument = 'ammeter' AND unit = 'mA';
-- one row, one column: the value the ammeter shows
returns 450 mA
